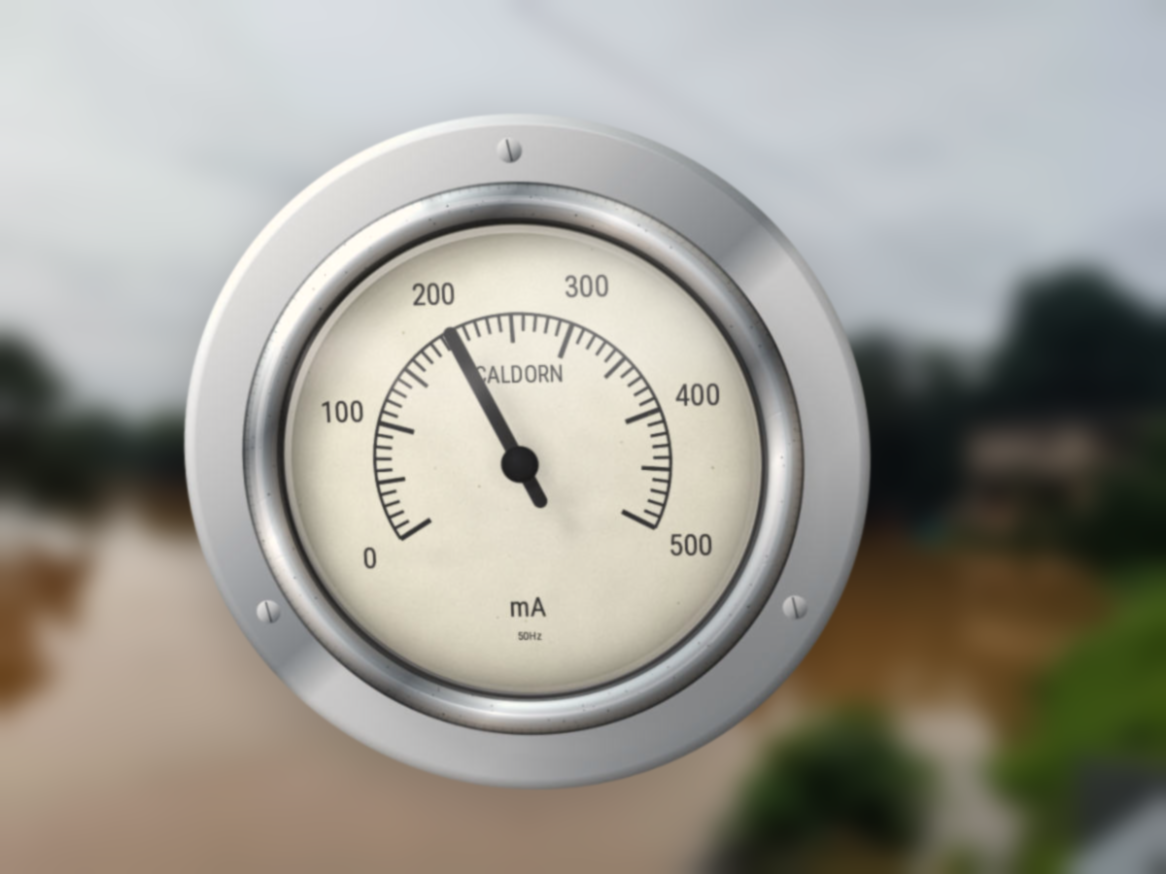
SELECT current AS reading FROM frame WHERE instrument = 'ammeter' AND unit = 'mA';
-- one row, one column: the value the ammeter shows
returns 200 mA
